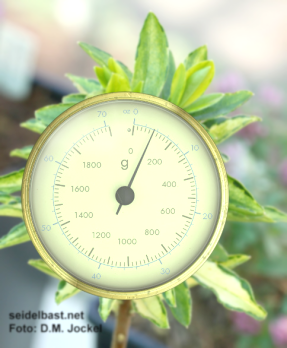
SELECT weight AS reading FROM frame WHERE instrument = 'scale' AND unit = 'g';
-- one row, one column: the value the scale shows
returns 100 g
